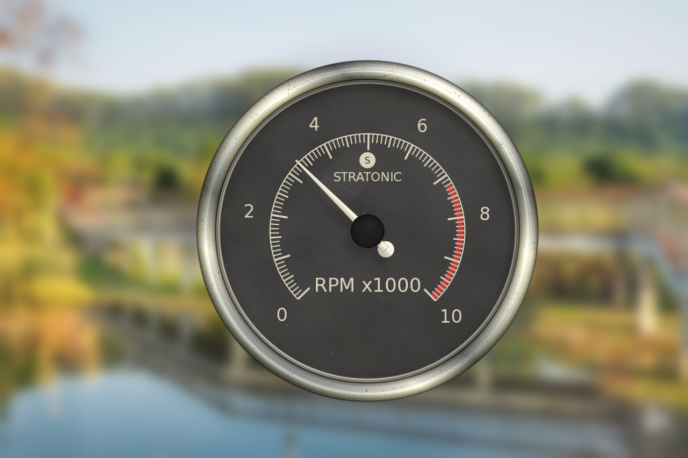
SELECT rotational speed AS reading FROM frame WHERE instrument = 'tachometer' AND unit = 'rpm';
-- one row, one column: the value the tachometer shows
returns 3300 rpm
